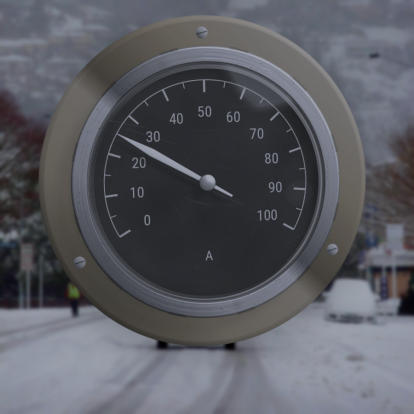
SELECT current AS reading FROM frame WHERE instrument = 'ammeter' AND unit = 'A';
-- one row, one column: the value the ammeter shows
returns 25 A
